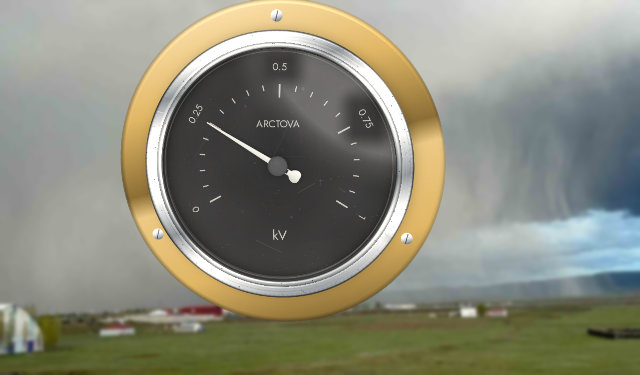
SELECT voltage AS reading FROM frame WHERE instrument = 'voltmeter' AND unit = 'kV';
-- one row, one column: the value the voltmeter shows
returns 0.25 kV
